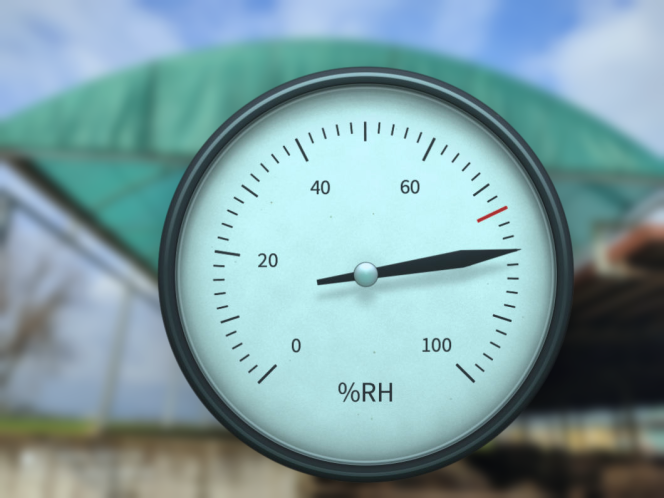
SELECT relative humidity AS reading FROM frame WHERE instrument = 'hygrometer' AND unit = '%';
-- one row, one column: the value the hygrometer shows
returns 80 %
